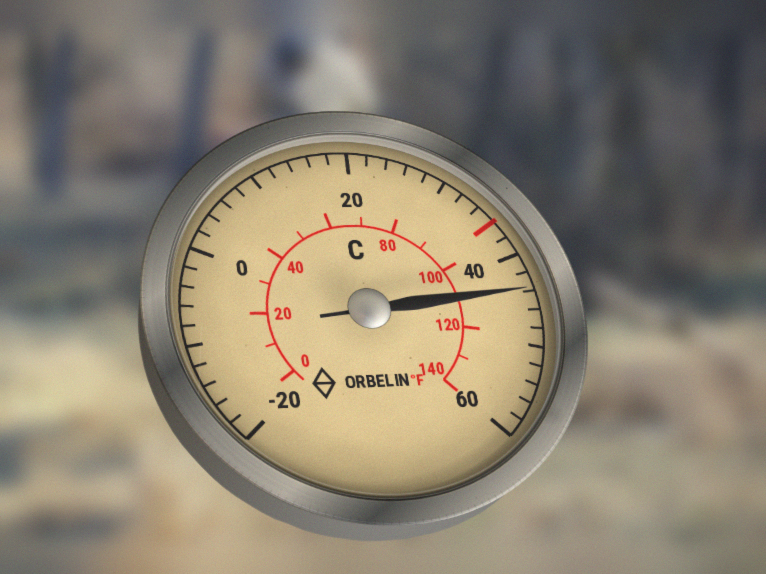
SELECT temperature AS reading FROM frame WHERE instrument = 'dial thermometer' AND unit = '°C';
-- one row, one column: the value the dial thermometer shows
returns 44 °C
